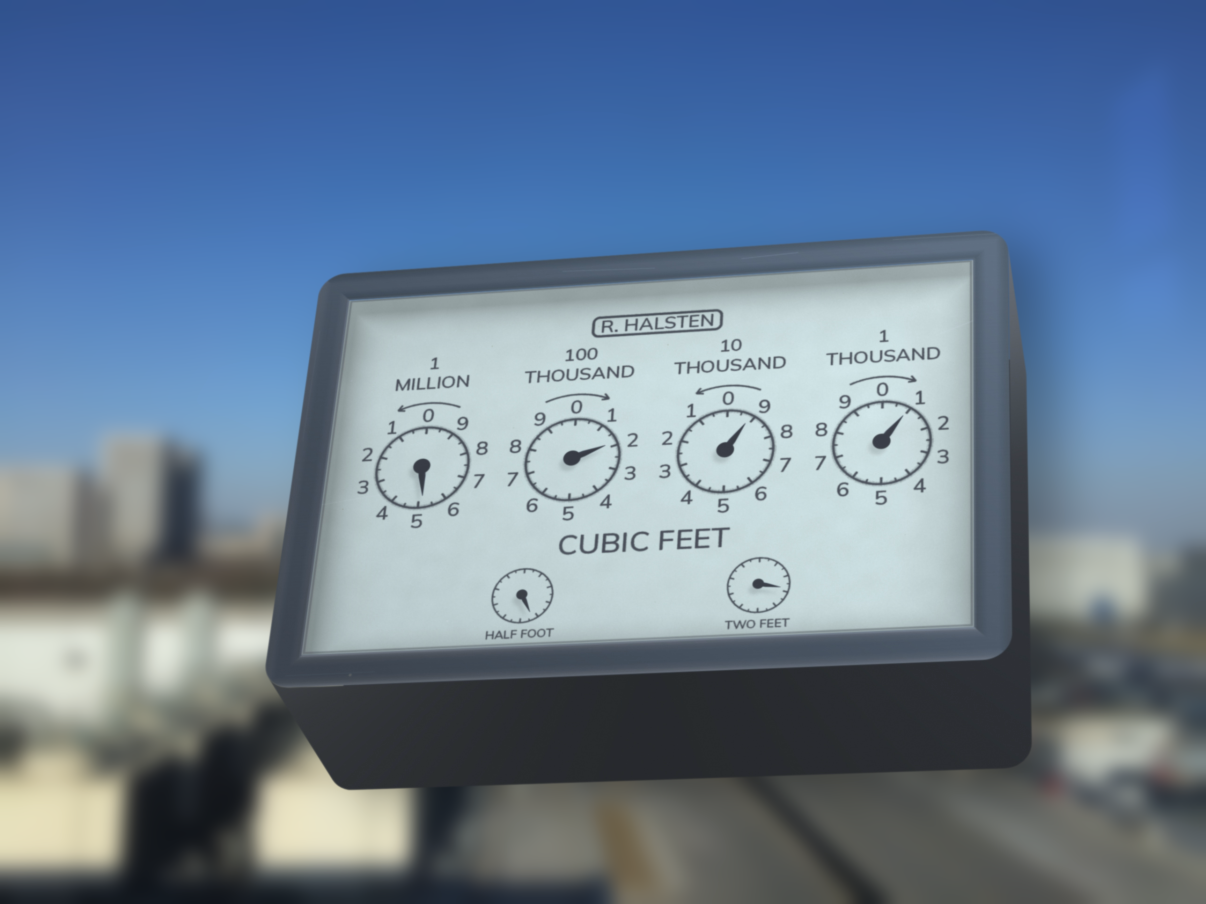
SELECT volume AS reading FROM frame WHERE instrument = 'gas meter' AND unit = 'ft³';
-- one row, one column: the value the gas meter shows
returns 519100 ft³
